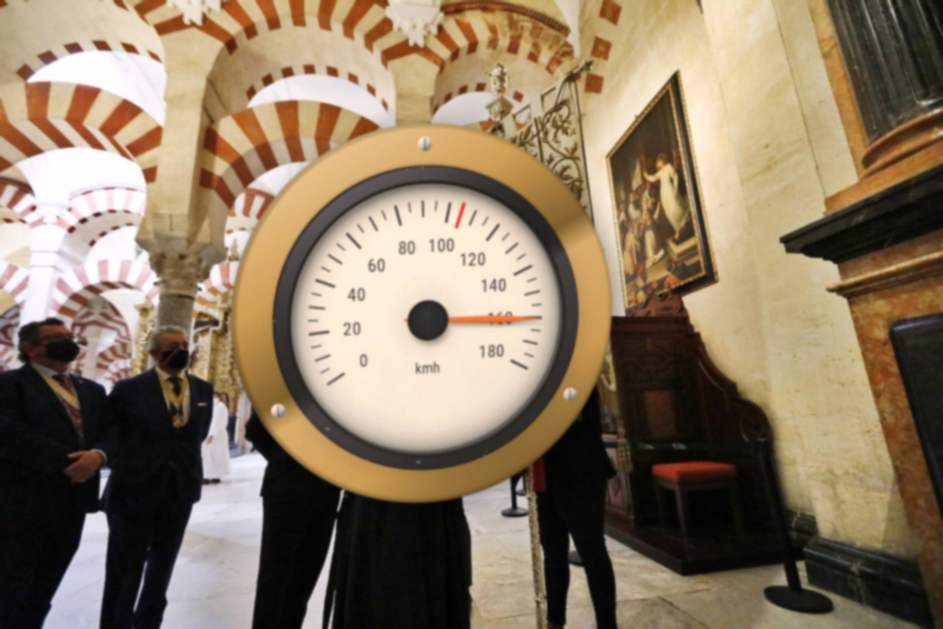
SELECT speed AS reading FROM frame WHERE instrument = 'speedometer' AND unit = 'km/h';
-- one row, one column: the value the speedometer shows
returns 160 km/h
